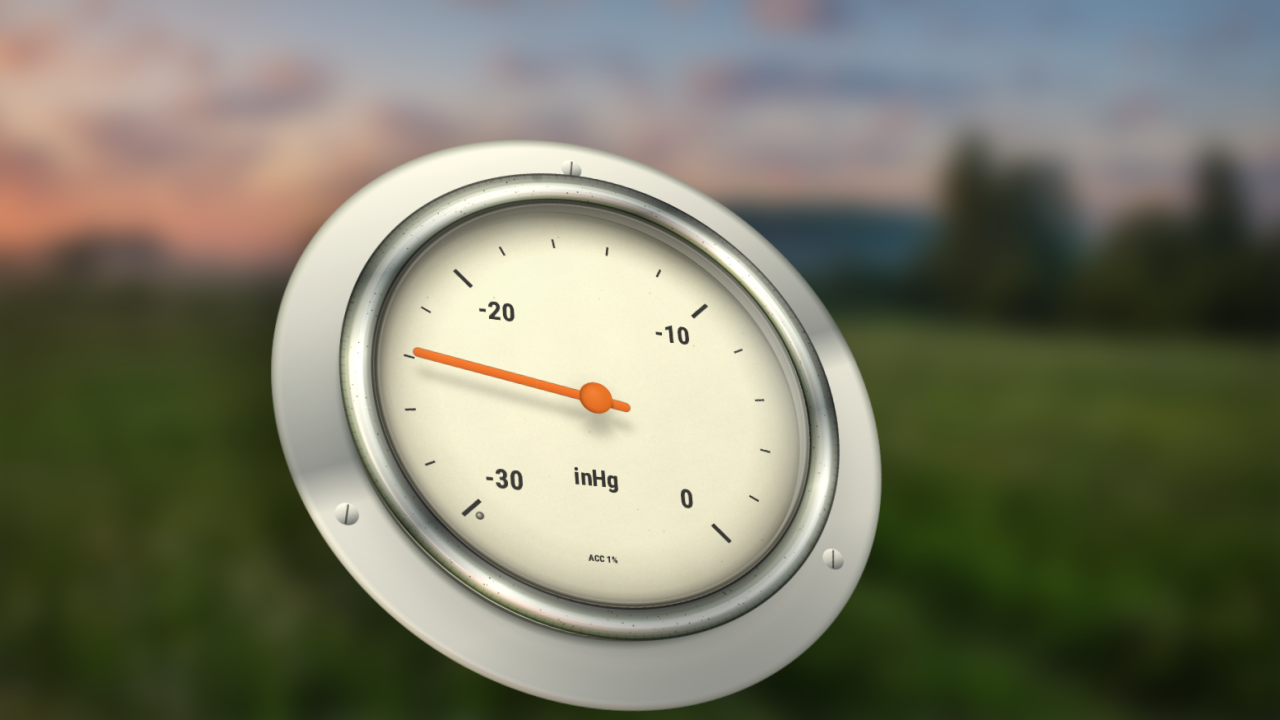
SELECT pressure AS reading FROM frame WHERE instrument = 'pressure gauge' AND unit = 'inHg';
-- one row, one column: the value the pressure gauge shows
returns -24 inHg
